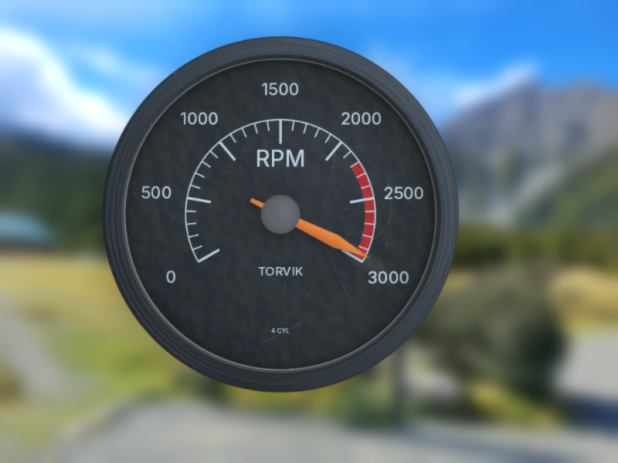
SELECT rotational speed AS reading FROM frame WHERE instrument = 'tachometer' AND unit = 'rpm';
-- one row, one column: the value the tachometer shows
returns 2950 rpm
